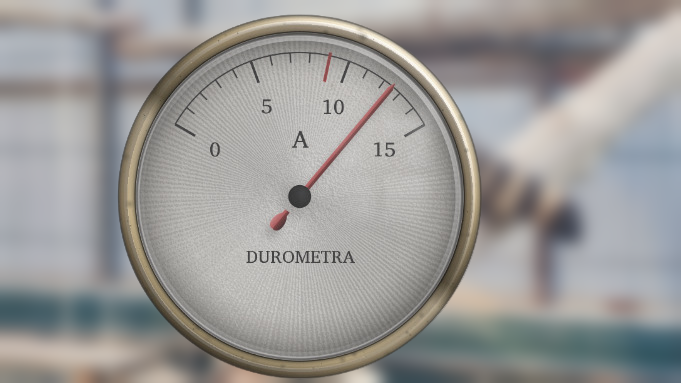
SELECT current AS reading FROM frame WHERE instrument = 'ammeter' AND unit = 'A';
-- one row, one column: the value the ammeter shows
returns 12.5 A
